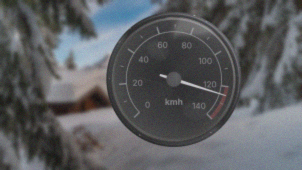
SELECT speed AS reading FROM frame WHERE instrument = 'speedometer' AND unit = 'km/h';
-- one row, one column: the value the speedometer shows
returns 125 km/h
